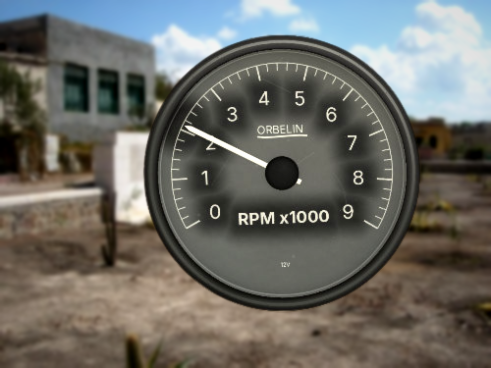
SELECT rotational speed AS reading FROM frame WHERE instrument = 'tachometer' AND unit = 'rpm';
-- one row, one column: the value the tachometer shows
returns 2100 rpm
